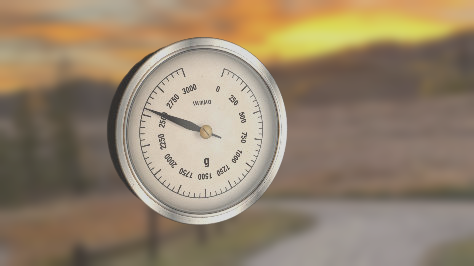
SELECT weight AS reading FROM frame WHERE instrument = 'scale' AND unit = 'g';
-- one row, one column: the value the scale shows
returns 2550 g
